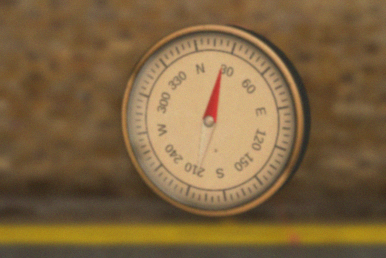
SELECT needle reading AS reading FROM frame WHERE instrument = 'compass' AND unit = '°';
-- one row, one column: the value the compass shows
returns 25 °
